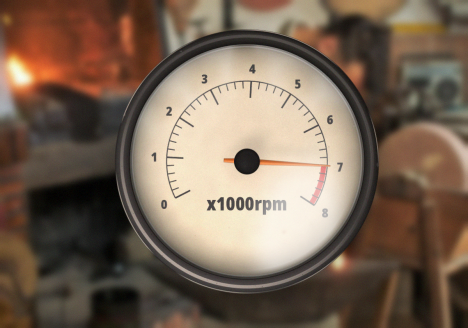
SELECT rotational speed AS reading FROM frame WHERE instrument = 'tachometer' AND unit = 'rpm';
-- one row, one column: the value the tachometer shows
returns 7000 rpm
